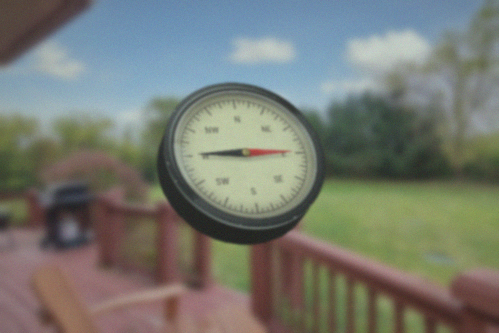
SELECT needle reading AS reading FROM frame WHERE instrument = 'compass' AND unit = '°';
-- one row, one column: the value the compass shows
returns 90 °
